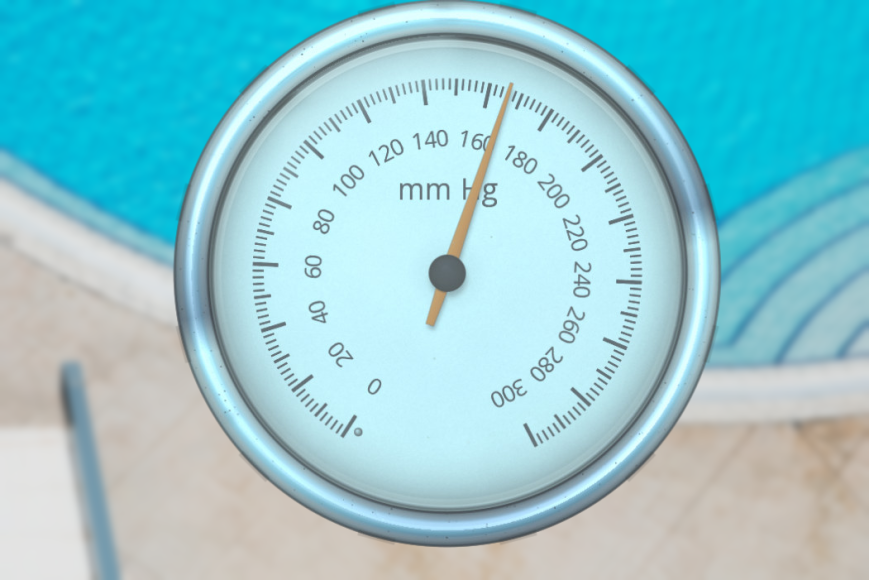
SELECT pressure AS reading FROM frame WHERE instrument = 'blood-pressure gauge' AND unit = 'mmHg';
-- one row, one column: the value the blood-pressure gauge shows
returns 166 mmHg
